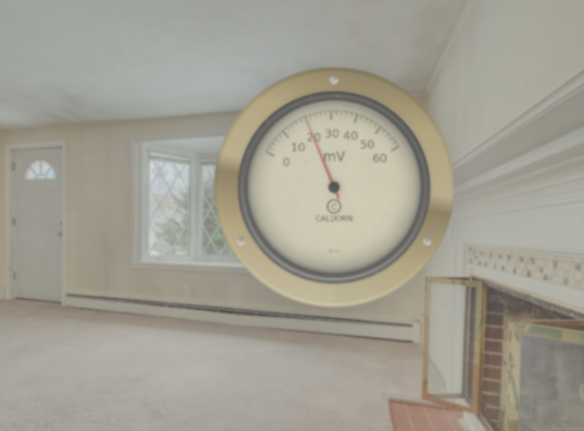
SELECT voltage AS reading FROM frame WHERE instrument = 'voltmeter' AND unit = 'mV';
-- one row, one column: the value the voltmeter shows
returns 20 mV
